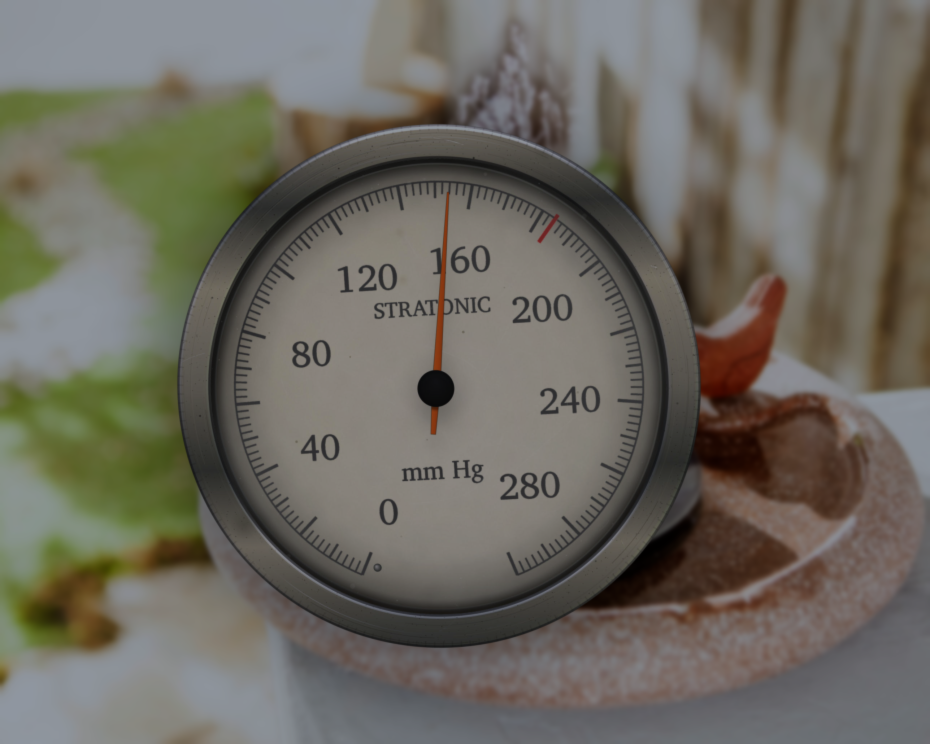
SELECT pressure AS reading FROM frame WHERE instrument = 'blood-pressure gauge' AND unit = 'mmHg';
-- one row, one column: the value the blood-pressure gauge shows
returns 154 mmHg
